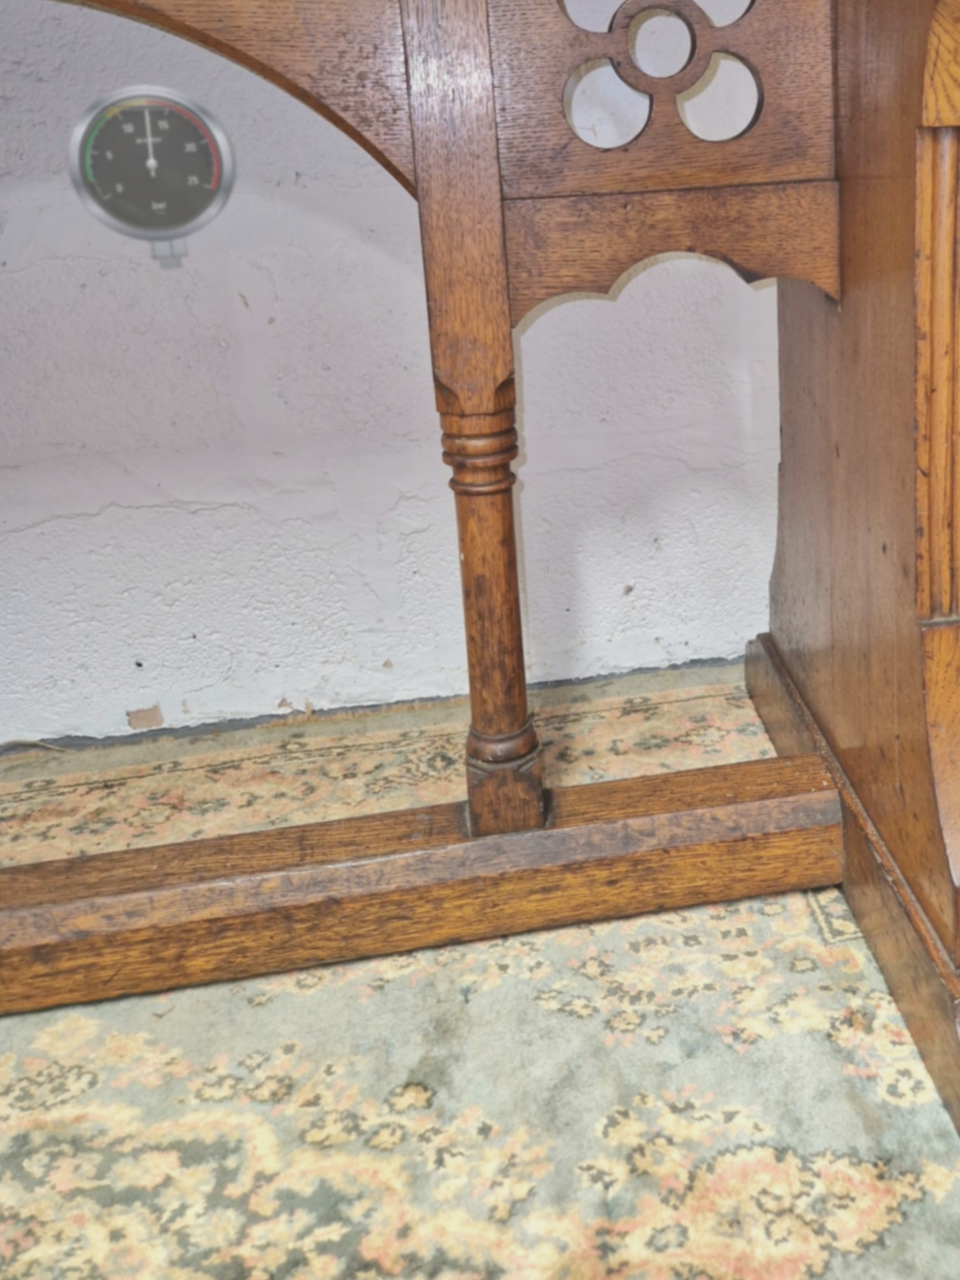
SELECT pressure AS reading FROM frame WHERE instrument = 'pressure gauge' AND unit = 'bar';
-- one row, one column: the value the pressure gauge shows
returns 13 bar
